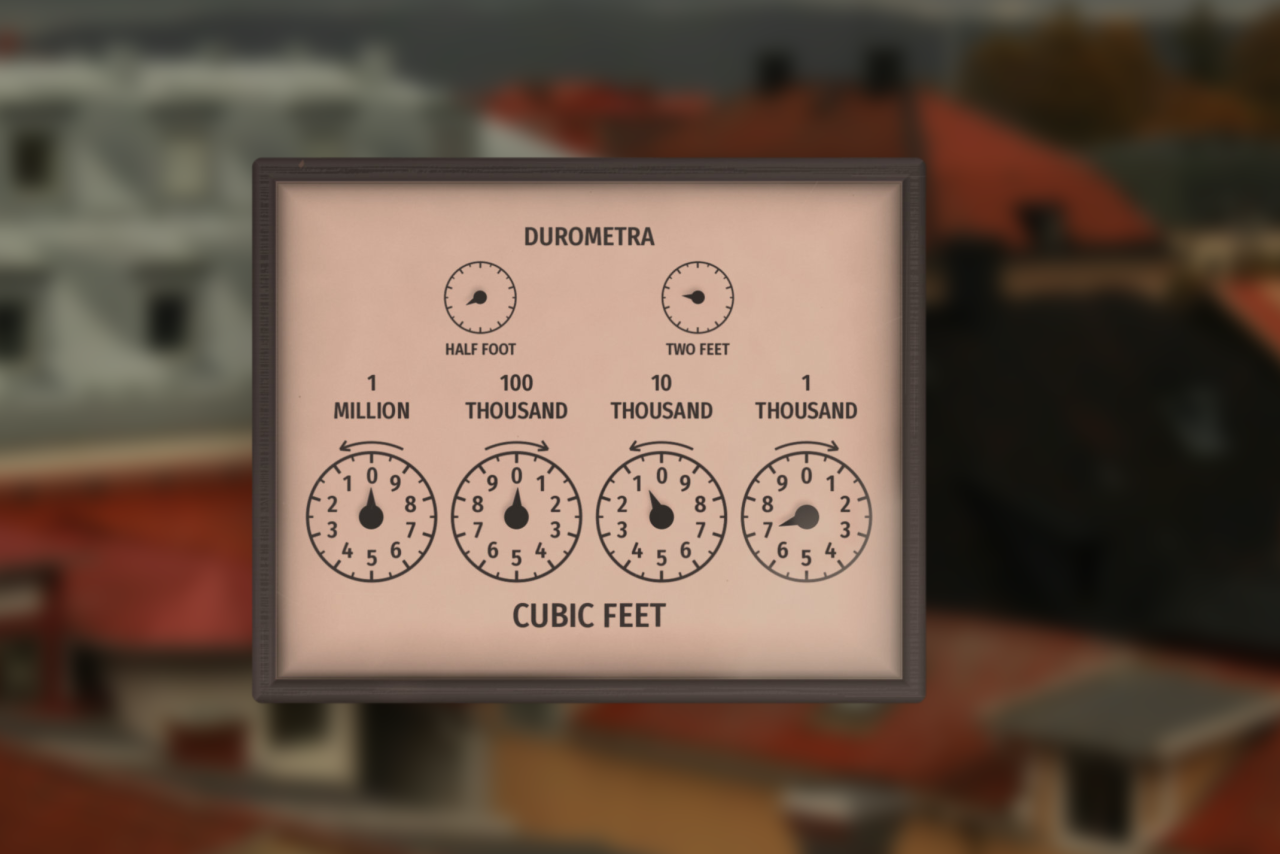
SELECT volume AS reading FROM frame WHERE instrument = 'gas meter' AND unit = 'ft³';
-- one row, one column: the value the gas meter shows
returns 700 ft³
